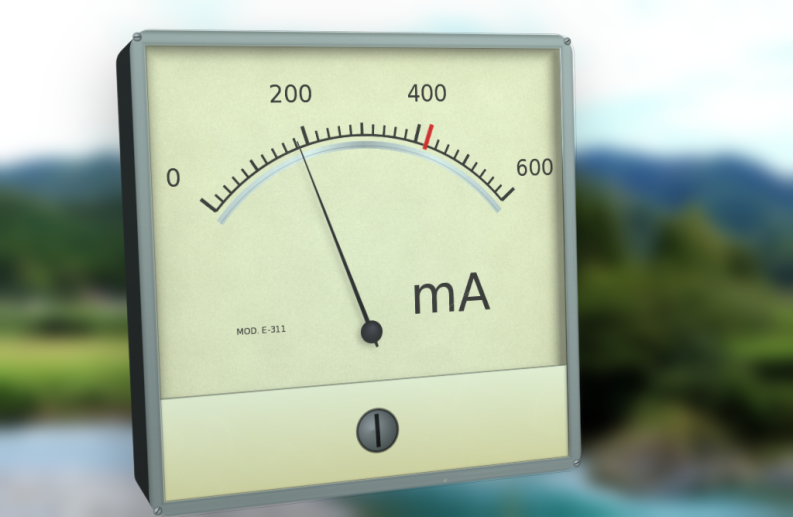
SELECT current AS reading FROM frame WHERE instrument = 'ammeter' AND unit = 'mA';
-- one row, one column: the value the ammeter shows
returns 180 mA
